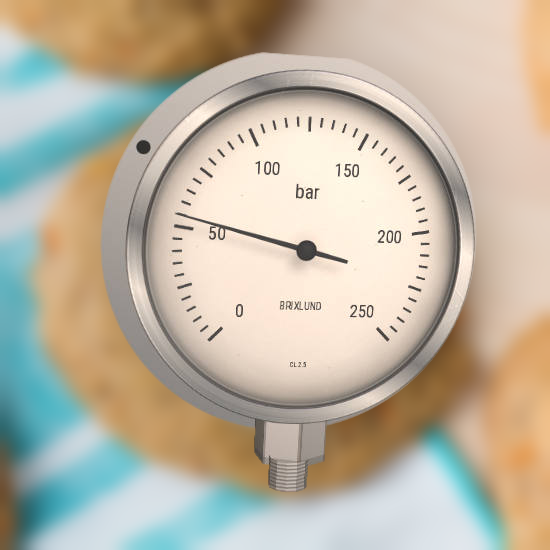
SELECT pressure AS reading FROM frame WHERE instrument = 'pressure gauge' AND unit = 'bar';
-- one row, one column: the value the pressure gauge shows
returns 55 bar
